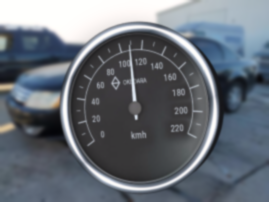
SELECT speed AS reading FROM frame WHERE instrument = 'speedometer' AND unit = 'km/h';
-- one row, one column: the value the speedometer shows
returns 110 km/h
